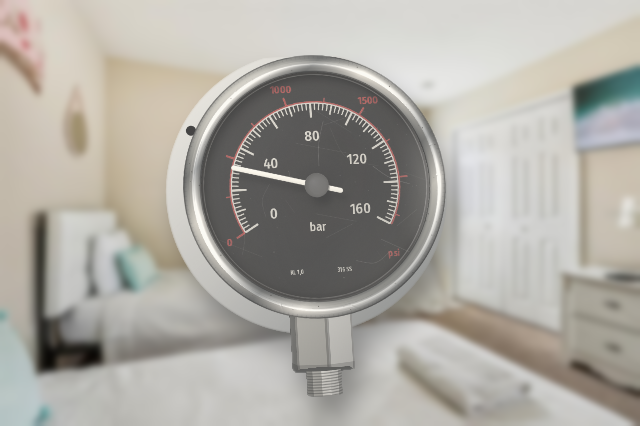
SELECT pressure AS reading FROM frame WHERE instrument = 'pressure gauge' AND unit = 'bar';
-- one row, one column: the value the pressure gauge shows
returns 30 bar
